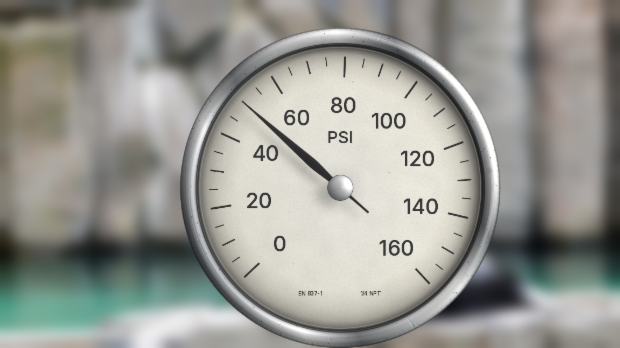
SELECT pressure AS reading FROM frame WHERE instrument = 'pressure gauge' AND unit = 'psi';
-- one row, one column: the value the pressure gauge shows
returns 50 psi
